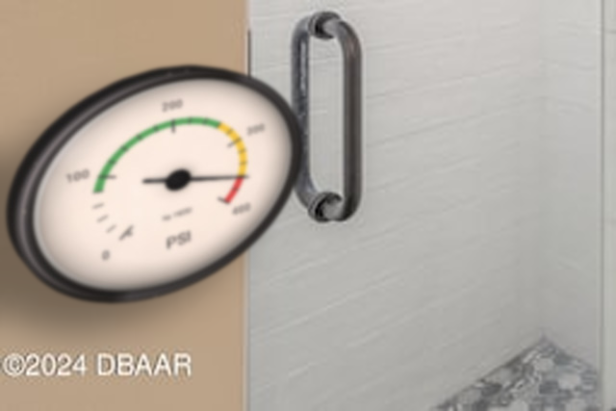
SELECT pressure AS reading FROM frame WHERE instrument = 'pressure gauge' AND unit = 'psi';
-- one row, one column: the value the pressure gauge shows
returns 360 psi
